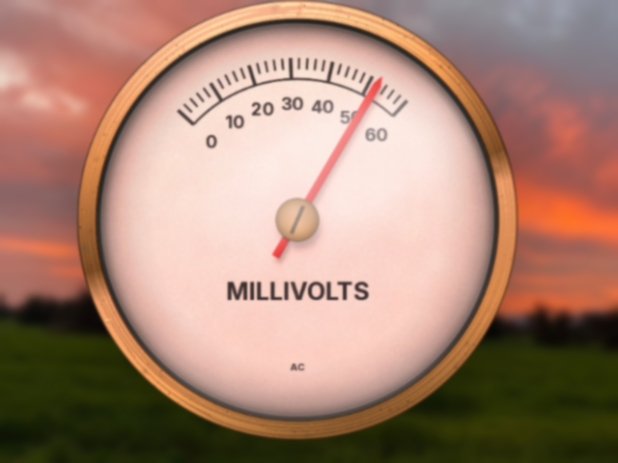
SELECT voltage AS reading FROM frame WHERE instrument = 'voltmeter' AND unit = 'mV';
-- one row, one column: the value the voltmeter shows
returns 52 mV
